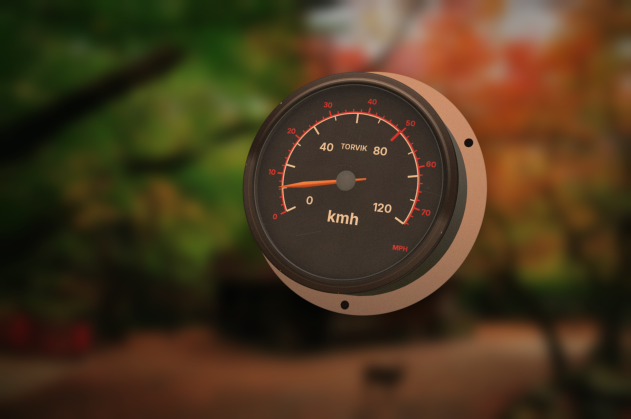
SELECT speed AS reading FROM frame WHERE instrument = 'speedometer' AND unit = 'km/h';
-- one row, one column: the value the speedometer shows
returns 10 km/h
